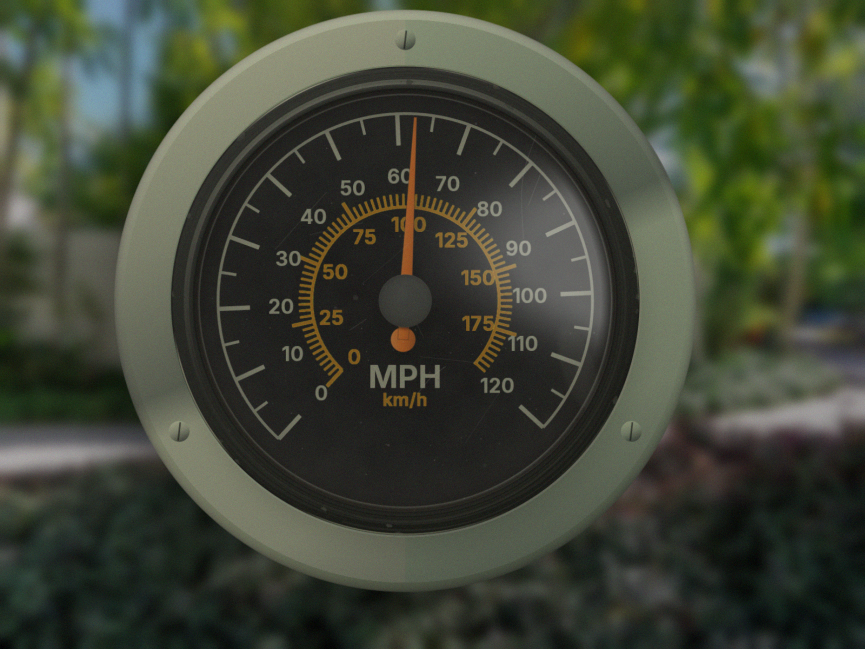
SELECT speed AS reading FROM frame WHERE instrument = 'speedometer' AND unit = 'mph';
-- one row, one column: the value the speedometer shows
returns 62.5 mph
